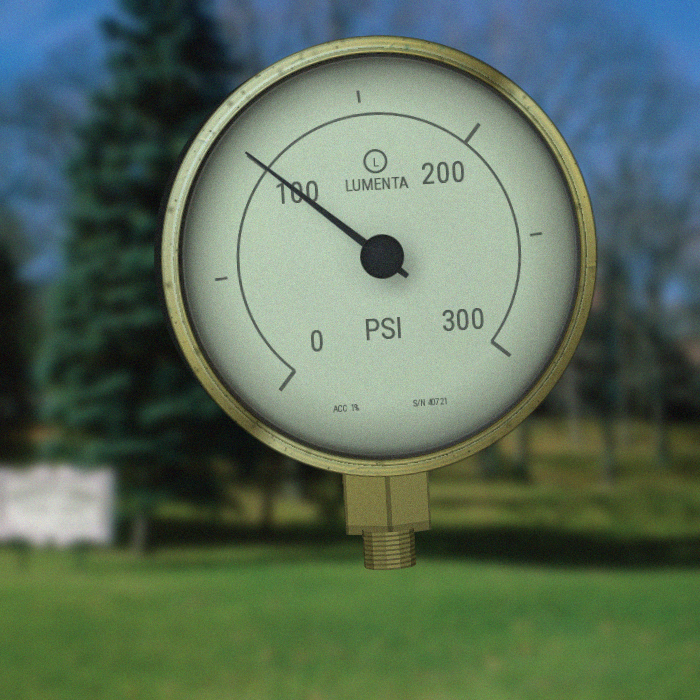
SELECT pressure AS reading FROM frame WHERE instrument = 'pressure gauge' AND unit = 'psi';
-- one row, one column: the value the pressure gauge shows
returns 100 psi
